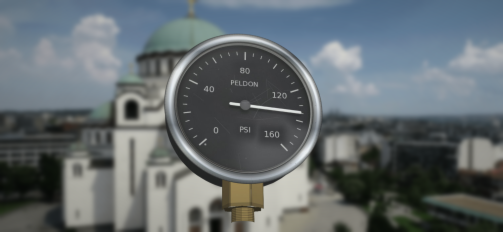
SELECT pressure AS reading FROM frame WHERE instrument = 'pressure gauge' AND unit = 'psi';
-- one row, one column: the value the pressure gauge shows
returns 135 psi
